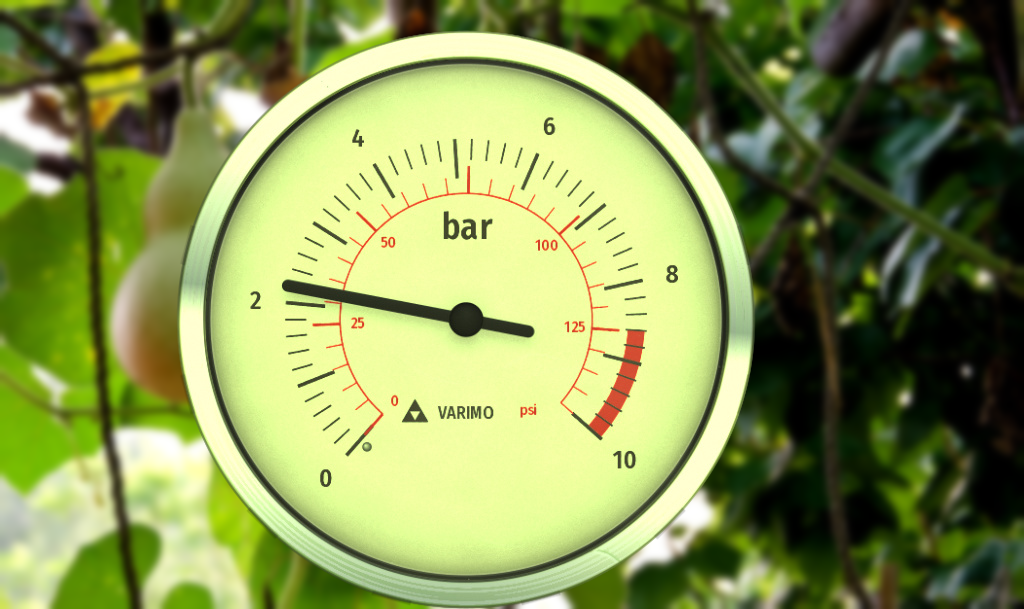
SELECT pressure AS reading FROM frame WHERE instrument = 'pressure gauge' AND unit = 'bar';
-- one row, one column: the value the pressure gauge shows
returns 2.2 bar
